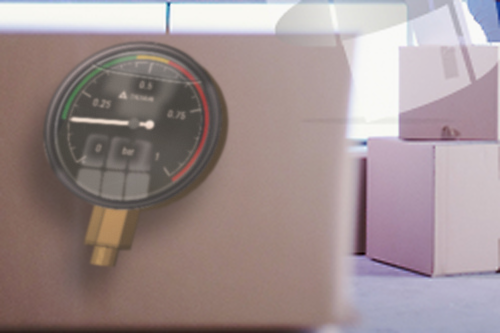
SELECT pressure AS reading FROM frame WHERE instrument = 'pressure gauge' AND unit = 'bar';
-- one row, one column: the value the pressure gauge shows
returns 0.15 bar
